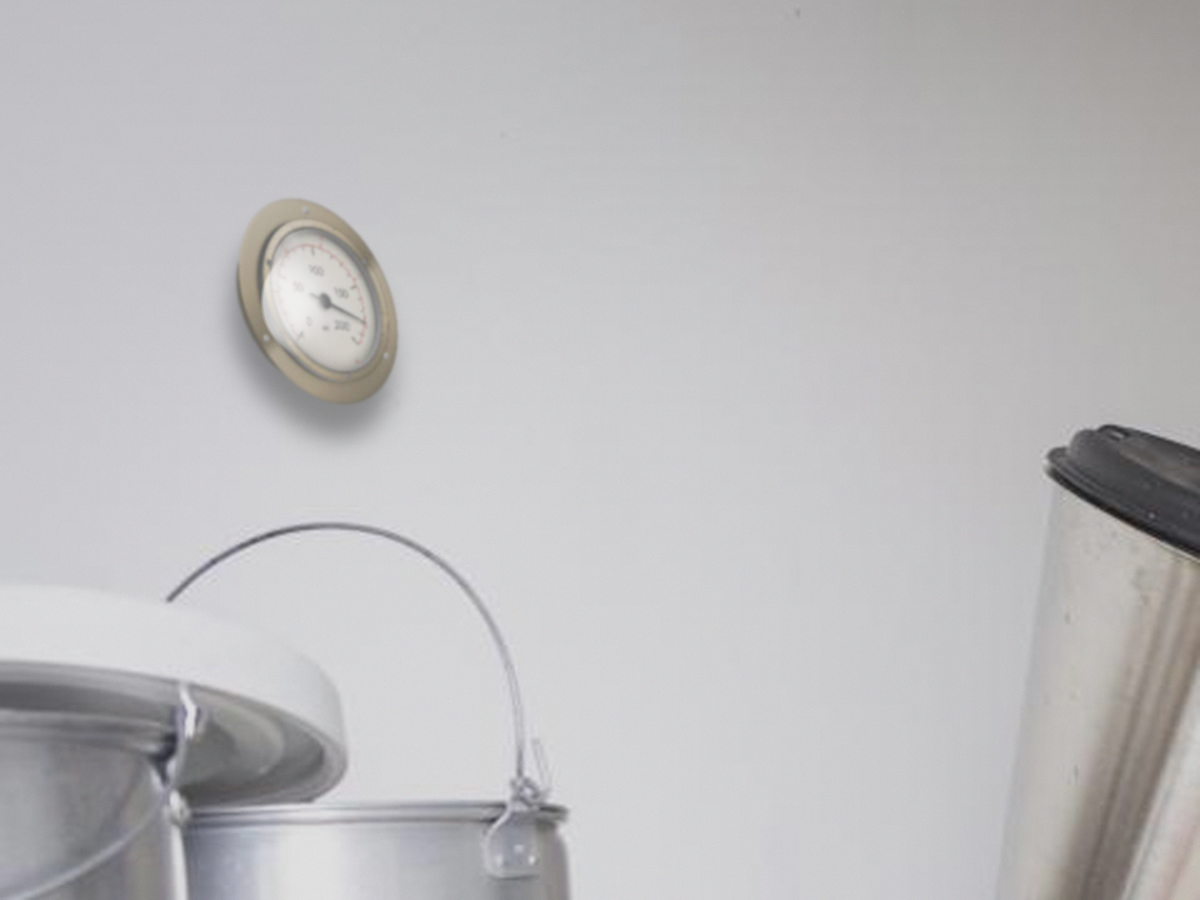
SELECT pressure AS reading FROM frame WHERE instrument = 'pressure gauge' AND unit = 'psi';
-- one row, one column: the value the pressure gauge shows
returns 180 psi
